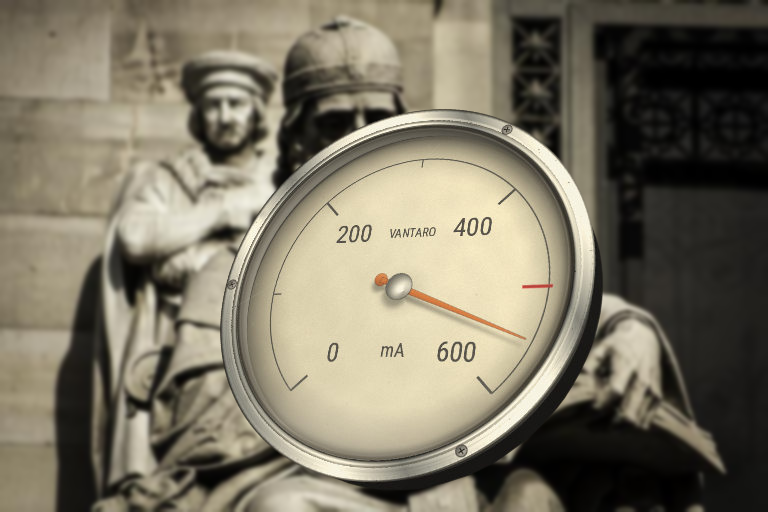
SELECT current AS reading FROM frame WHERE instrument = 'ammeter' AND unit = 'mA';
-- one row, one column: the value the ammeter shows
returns 550 mA
